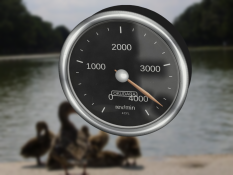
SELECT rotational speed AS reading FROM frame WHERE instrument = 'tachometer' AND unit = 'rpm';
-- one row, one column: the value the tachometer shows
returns 3700 rpm
